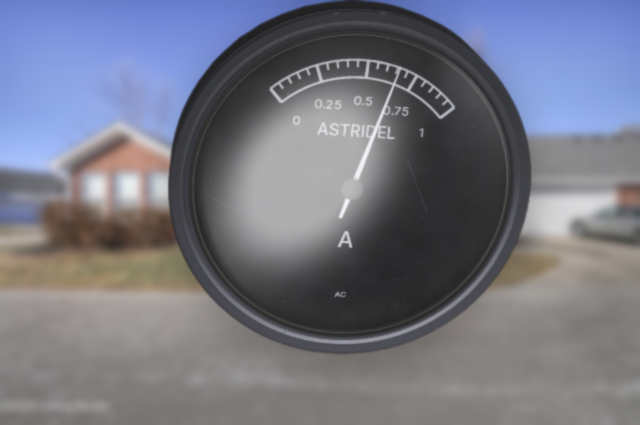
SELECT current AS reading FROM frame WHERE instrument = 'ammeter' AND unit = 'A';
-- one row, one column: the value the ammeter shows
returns 0.65 A
